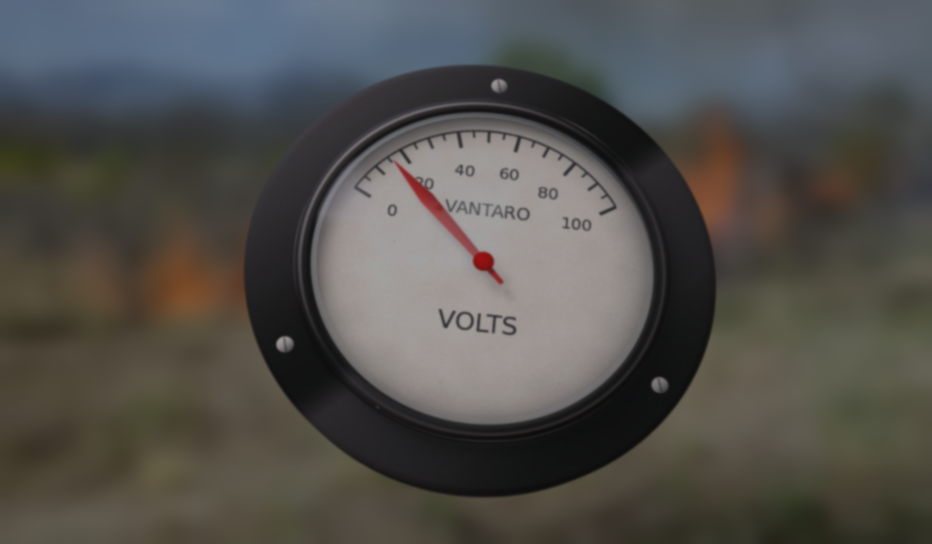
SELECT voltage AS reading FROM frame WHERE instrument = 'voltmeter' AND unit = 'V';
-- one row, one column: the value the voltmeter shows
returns 15 V
